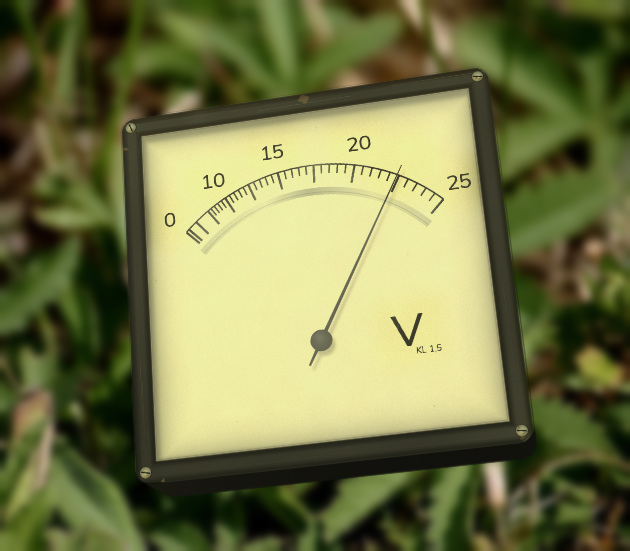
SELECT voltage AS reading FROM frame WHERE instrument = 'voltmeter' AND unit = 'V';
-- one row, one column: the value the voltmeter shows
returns 22.5 V
